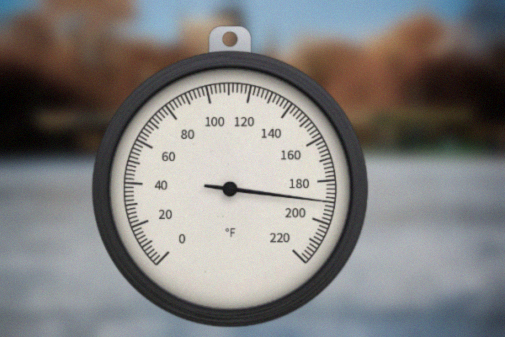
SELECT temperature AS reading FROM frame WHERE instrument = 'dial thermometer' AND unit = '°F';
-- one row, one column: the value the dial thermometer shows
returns 190 °F
